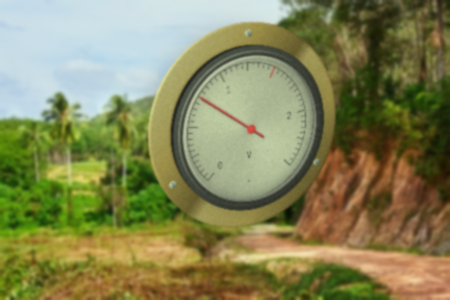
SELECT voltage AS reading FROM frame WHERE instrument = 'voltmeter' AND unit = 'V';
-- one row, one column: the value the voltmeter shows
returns 0.75 V
